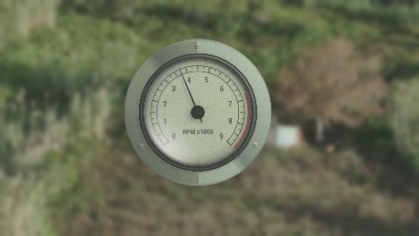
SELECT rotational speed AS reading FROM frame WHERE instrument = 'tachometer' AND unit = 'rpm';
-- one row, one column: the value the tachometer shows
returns 3750 rpm
